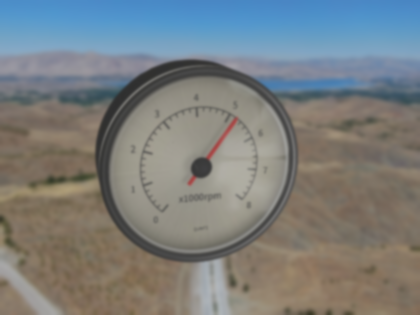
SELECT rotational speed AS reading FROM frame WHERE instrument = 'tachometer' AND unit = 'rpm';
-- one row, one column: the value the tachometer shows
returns 5200 rpm
